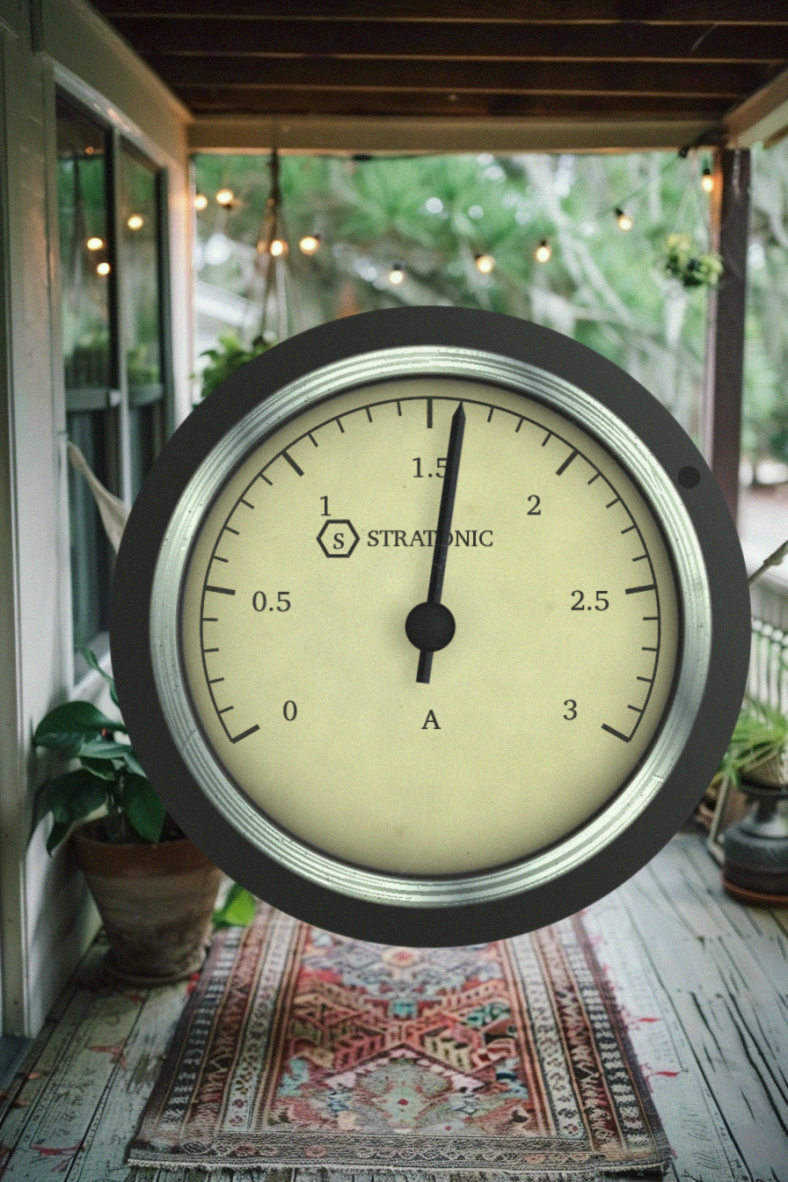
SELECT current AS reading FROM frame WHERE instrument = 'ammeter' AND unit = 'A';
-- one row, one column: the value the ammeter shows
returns 1.6 A
